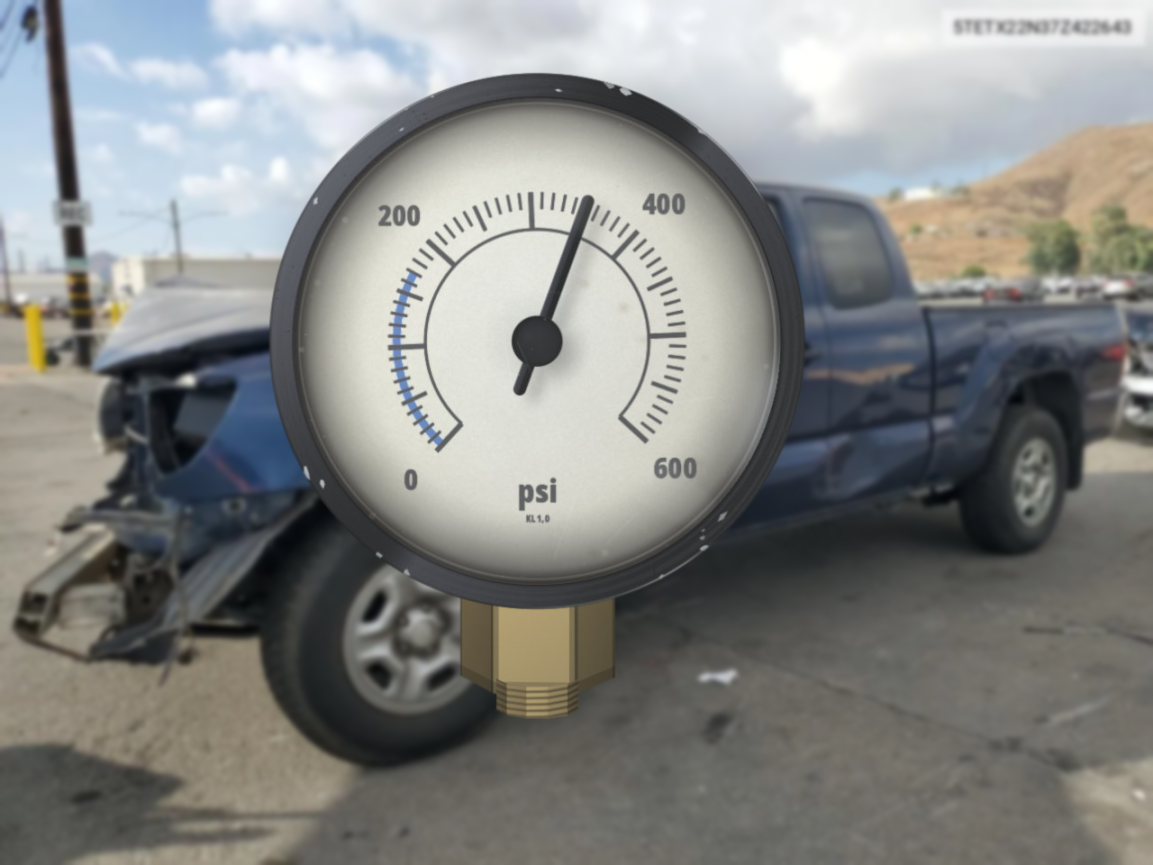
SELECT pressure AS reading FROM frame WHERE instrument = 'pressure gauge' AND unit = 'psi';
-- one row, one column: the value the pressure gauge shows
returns 350 psi
